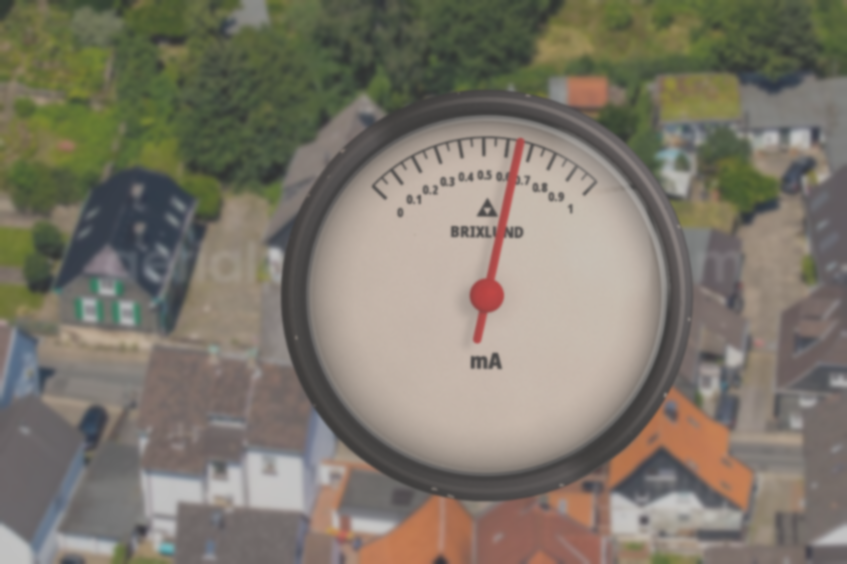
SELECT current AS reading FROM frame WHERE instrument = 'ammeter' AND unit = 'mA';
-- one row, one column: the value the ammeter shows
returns 0.65 mA
